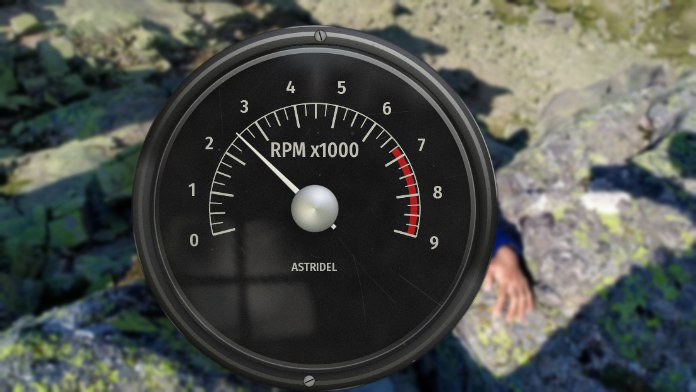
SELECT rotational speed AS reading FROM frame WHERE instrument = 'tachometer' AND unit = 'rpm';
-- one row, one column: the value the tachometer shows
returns 2500 rpm
